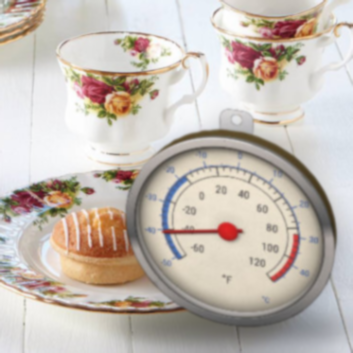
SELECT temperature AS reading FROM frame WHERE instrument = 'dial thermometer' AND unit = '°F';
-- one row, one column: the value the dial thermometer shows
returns -40 °F
